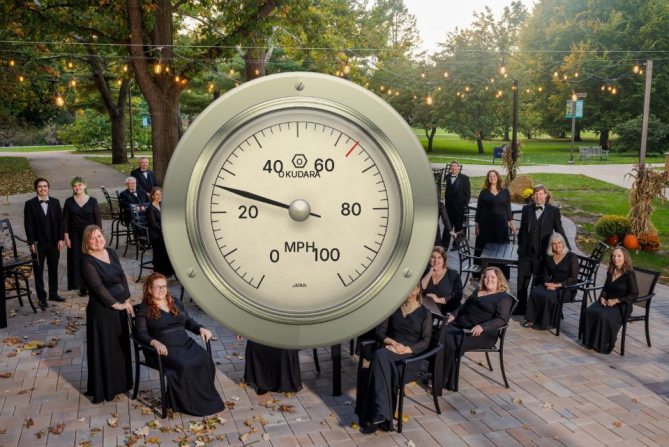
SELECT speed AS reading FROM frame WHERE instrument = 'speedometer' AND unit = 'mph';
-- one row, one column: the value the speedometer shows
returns 26 mph
